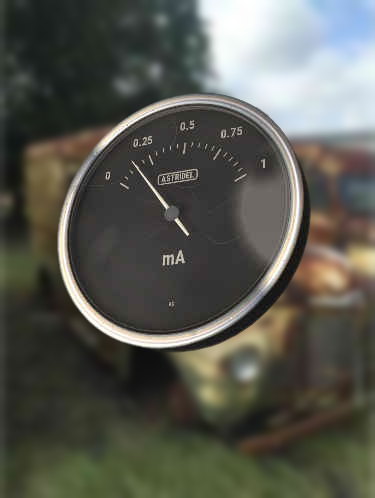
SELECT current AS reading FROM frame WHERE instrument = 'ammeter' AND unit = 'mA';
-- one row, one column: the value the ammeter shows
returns 0.15 mA
